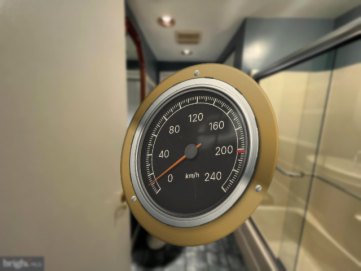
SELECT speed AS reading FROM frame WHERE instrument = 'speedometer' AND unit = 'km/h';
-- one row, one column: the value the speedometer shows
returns 10 km/h
